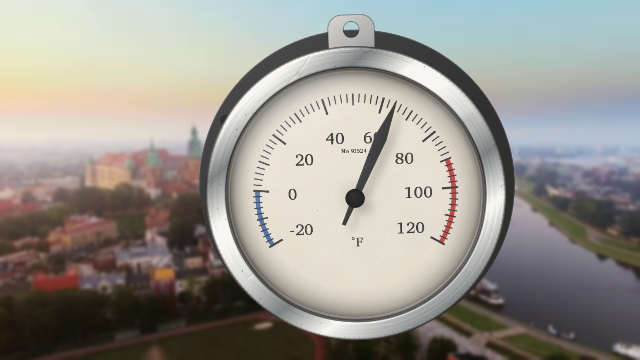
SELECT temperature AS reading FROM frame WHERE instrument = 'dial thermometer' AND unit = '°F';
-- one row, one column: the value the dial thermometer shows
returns 64 °F
